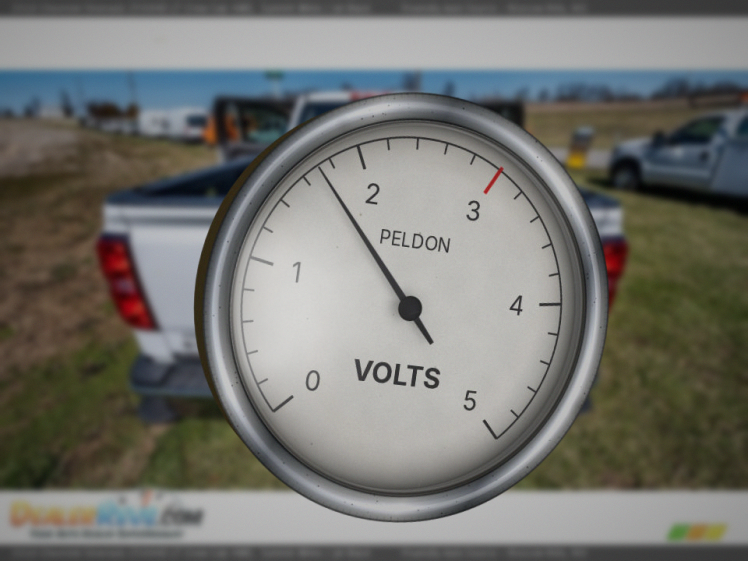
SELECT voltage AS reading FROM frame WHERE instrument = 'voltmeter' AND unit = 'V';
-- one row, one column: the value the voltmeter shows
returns 1.7 V
